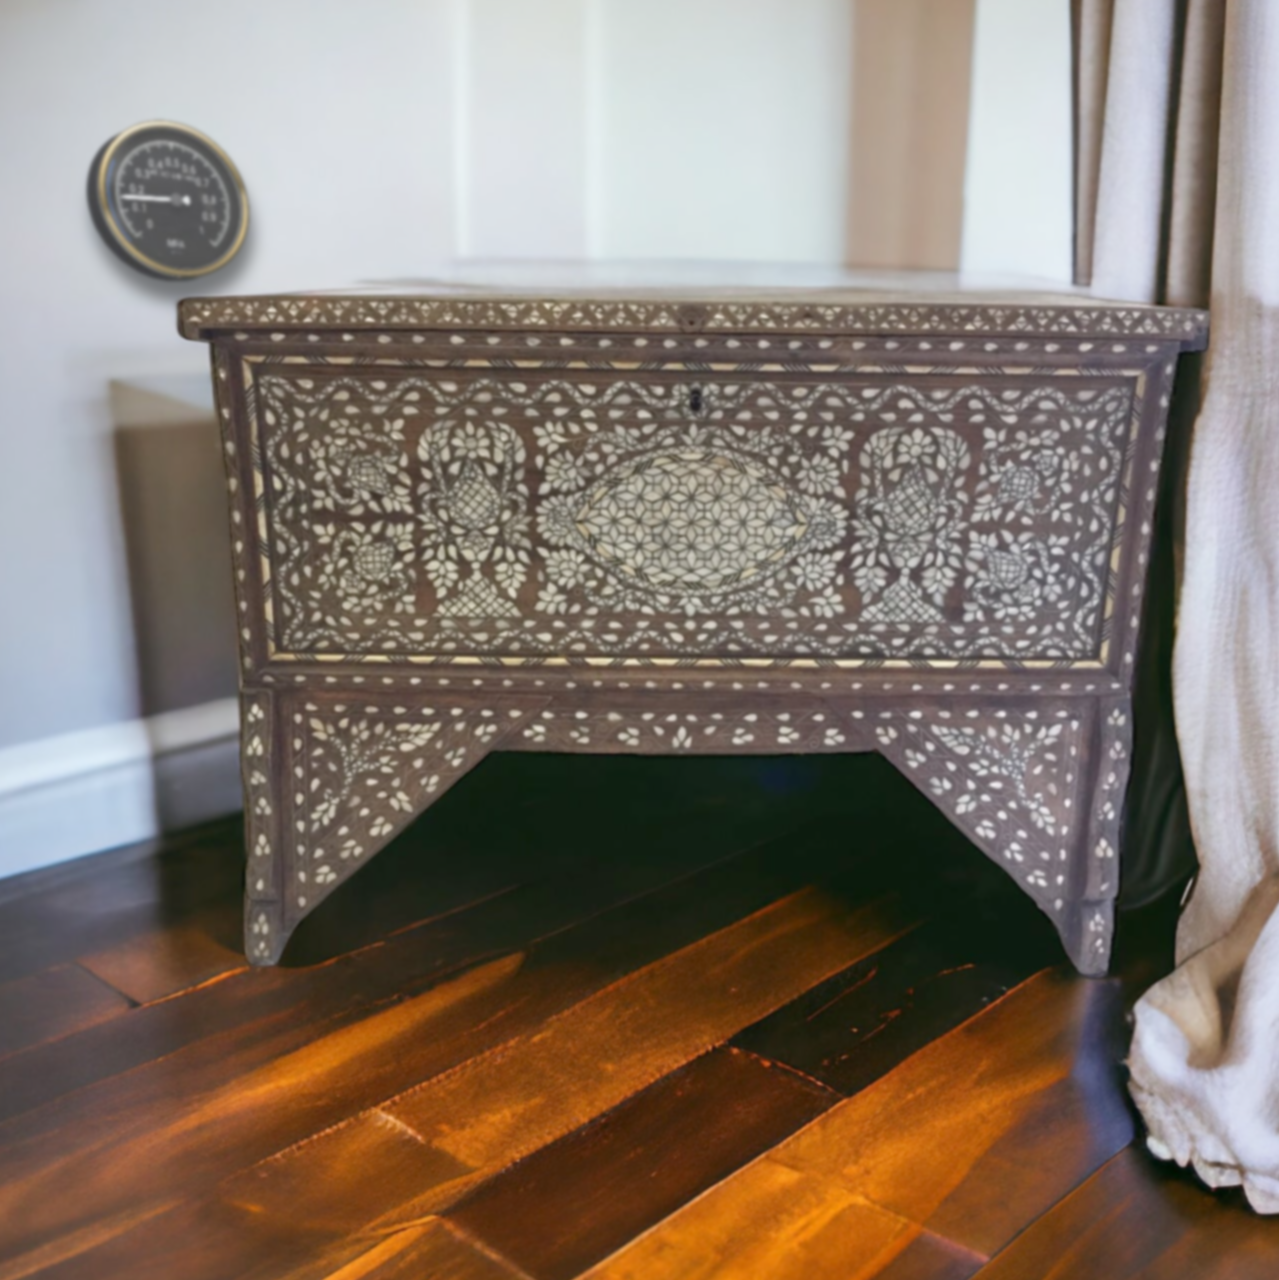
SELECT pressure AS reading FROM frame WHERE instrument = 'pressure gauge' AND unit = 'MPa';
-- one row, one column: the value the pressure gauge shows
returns 0.15 MPa
